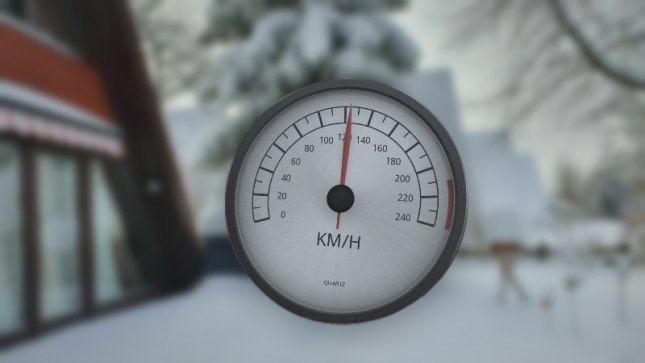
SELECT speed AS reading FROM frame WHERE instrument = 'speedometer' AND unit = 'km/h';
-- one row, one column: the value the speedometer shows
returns 125 km/h
